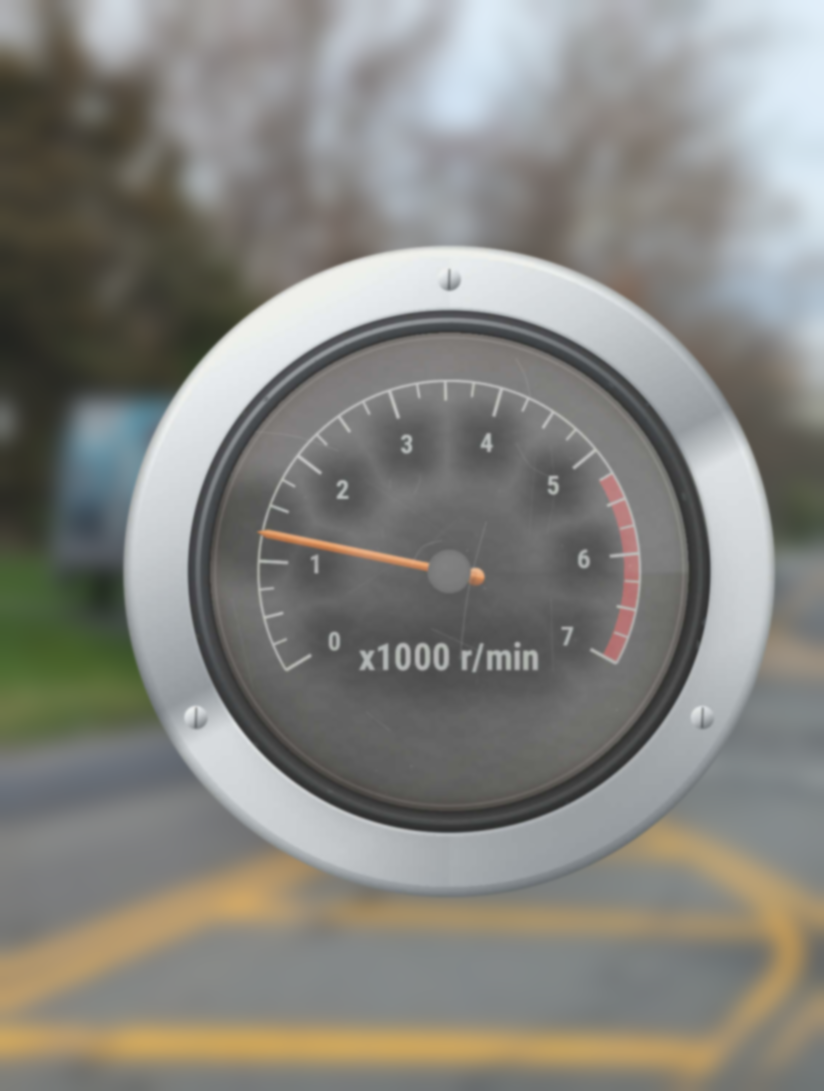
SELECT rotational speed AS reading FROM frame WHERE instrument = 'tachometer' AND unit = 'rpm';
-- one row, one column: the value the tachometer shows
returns 1250 rpm
